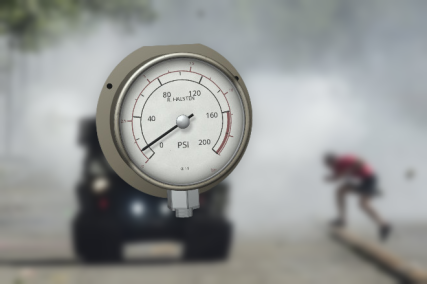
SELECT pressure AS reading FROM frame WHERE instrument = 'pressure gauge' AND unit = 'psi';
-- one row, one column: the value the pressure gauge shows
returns 10 psi
